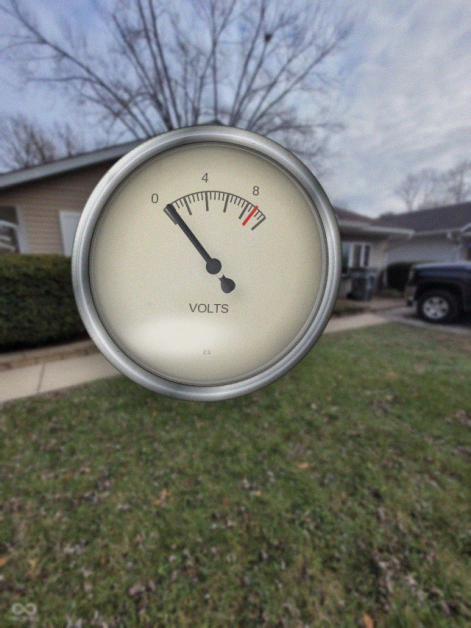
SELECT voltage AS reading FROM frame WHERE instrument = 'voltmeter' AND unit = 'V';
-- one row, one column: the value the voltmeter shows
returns 0.4 V
